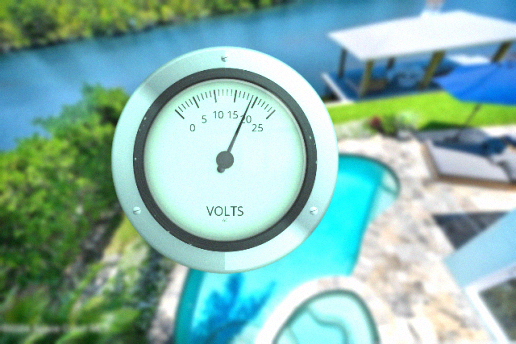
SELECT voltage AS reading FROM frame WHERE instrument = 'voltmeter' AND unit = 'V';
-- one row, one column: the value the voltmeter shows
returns 19 V
